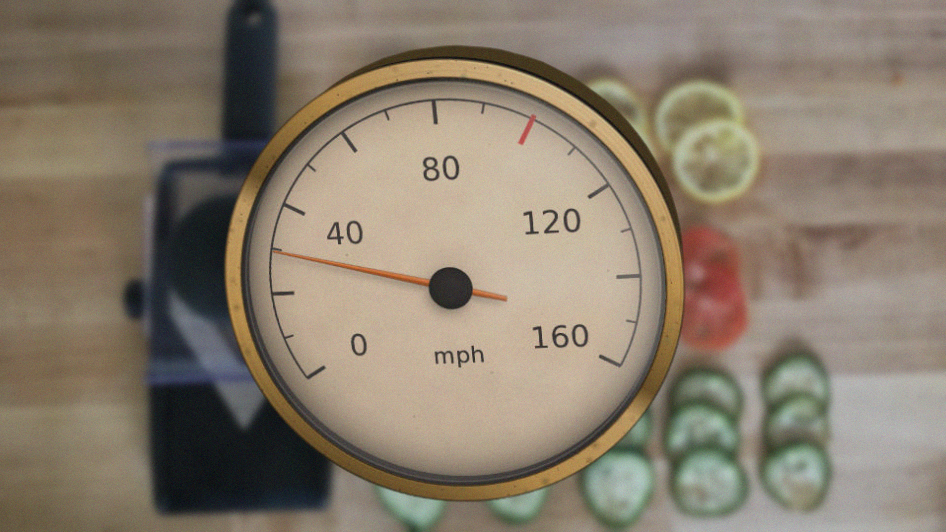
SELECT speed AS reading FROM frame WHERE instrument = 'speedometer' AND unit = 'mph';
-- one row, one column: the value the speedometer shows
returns 30 mph
